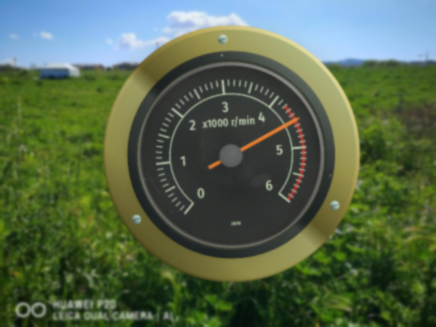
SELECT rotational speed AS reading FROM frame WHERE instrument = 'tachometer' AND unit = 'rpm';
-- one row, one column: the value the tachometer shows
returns 4500 rpm
